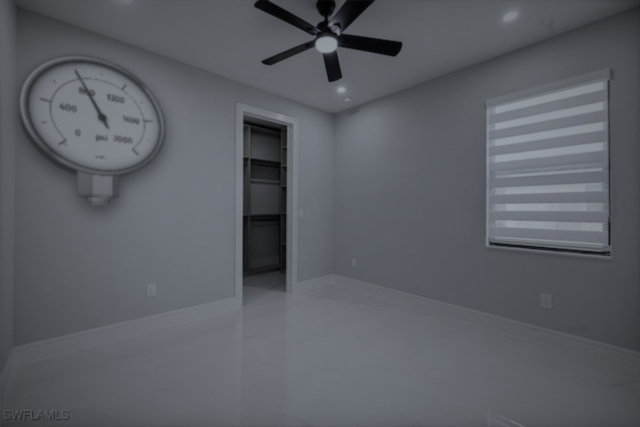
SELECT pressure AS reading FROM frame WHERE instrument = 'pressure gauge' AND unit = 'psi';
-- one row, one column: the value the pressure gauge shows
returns 800 psi
